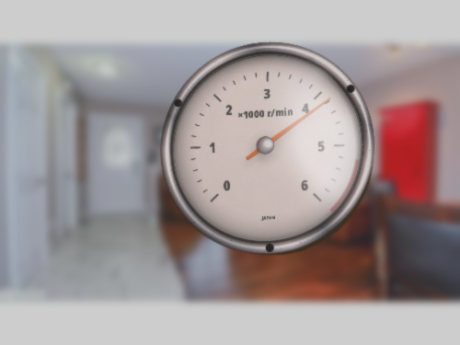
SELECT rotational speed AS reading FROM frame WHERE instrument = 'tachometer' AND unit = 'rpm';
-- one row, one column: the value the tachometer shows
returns 4200 rpm
